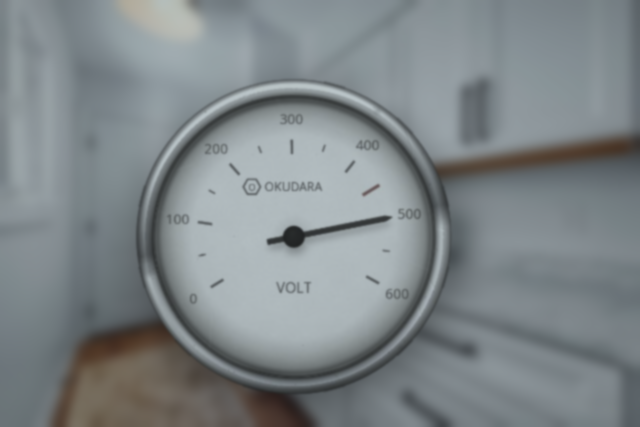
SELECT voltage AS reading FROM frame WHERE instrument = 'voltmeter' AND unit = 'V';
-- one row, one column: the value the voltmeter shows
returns 500 V
